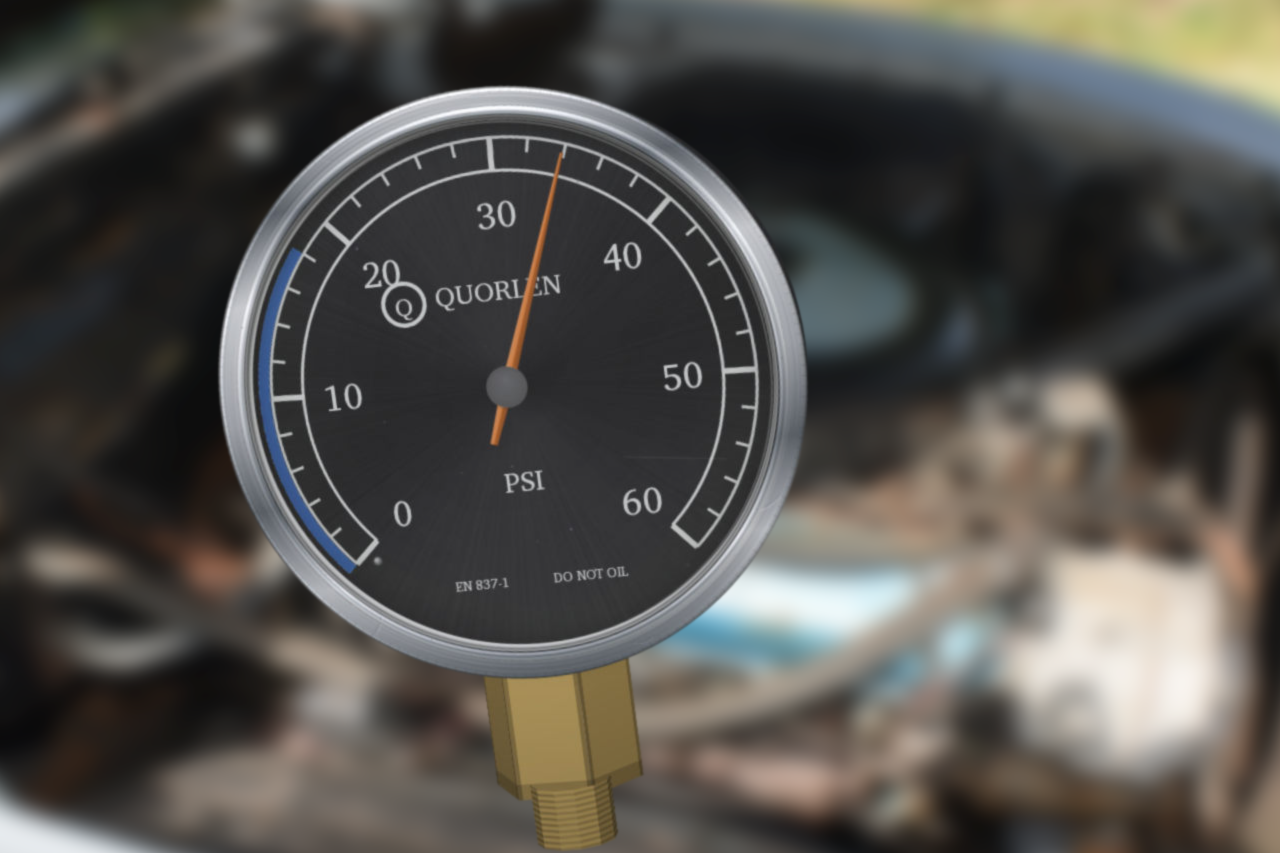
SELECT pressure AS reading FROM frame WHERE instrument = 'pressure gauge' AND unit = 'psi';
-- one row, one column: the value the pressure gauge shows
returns 34 psi
